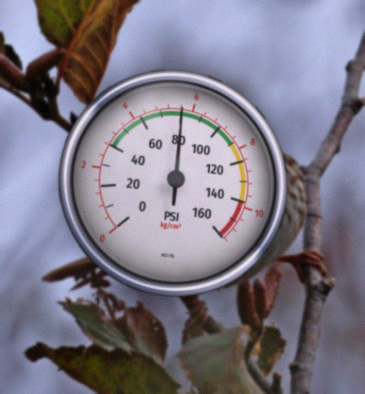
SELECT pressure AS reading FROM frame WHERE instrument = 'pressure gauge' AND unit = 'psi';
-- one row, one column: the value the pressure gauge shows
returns 80 psi
